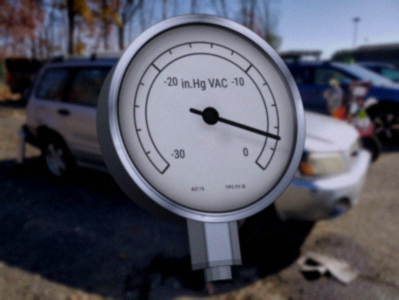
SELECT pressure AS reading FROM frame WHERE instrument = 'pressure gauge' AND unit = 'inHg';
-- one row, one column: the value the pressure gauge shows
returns -3 inHg
